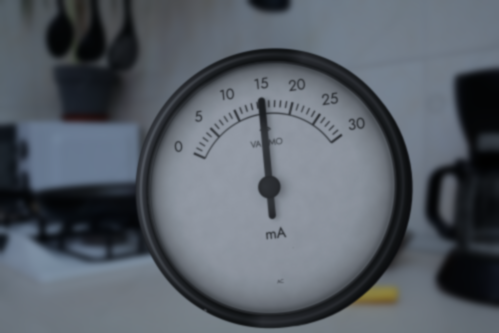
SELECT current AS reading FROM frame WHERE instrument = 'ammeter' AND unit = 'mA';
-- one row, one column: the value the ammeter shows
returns 15 mA
